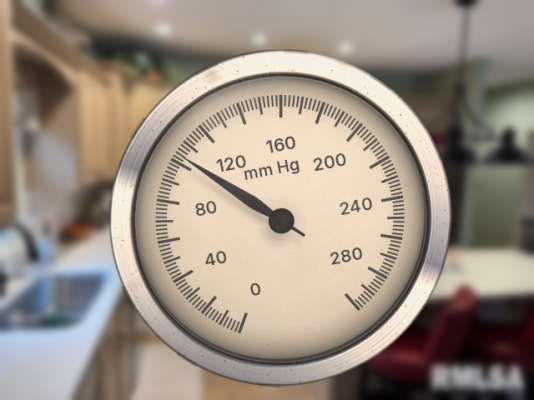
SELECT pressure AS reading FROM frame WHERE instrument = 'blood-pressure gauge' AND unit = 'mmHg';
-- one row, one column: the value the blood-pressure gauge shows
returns 104 mmHg
